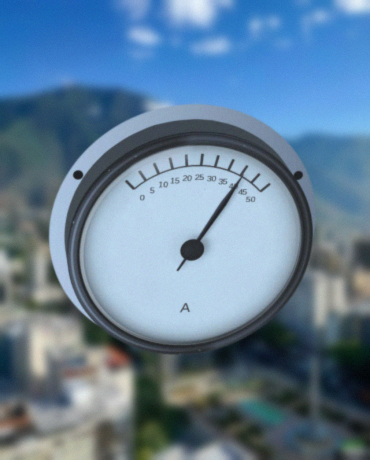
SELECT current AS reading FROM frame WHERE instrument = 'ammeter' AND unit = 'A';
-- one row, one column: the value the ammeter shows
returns 40 A
